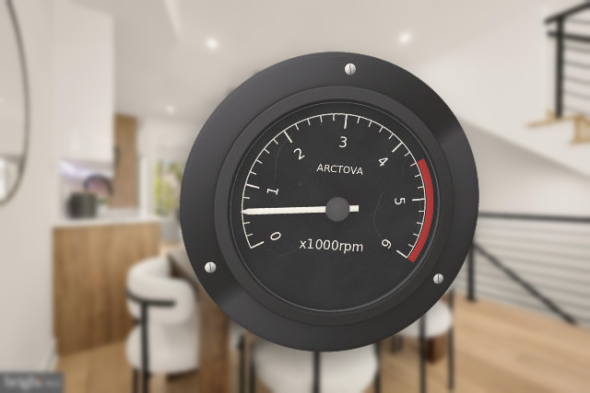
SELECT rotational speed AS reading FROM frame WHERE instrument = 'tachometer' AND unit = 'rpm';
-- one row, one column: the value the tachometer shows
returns 600 rpm
